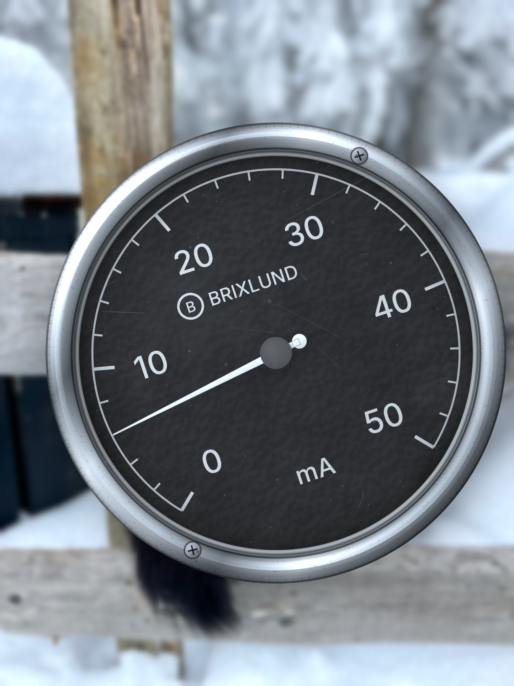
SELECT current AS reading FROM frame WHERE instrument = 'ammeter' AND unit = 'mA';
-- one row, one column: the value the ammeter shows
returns 6 mA
